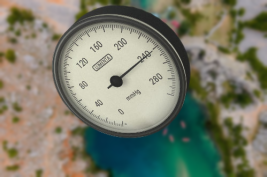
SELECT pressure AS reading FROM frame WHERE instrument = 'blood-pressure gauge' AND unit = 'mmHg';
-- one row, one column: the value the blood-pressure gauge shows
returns 240 mmHg
